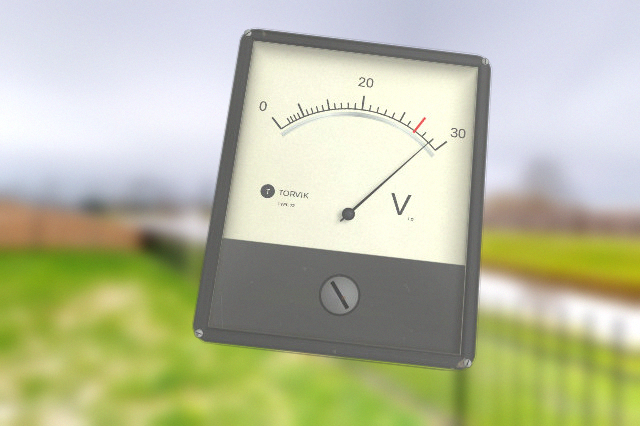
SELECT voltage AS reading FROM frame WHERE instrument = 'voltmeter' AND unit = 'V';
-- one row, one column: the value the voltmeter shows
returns 29 V
